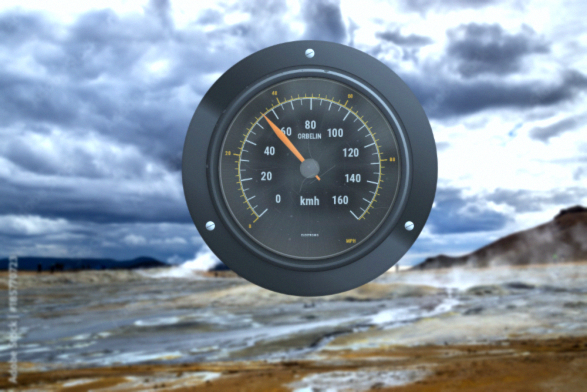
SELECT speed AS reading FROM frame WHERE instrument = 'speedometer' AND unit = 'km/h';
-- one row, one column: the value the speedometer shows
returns 55 km/h
